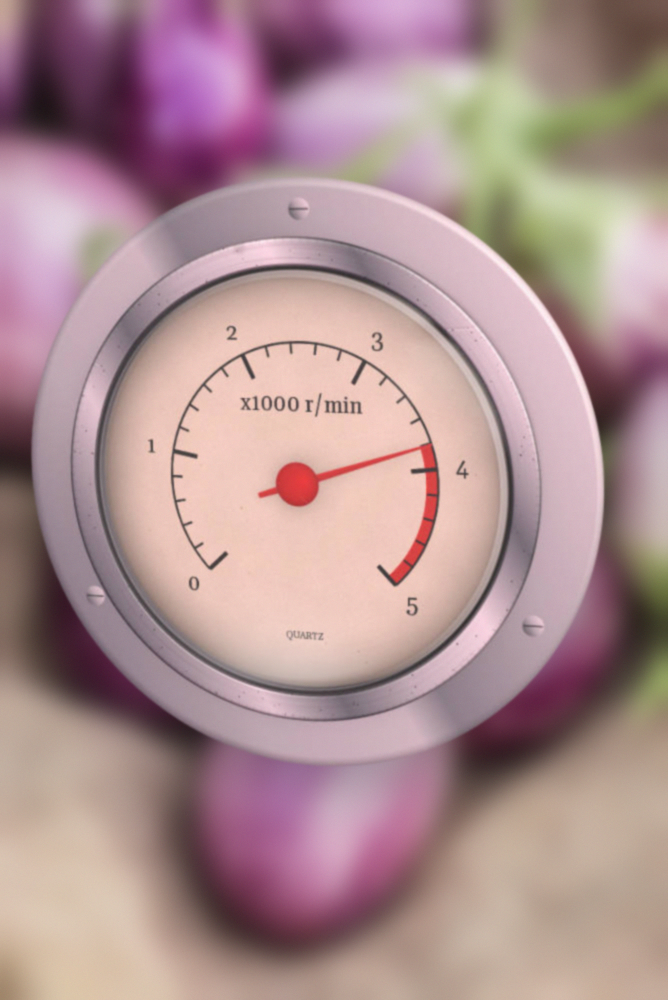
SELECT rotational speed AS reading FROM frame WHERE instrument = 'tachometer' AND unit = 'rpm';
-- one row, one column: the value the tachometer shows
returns 3800 rpm
